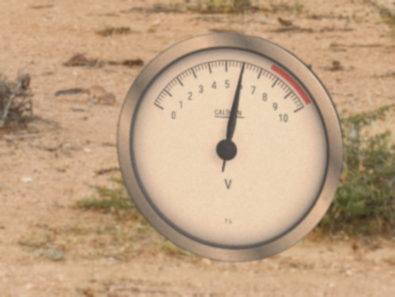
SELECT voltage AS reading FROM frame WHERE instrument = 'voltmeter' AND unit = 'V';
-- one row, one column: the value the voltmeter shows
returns 6 V
